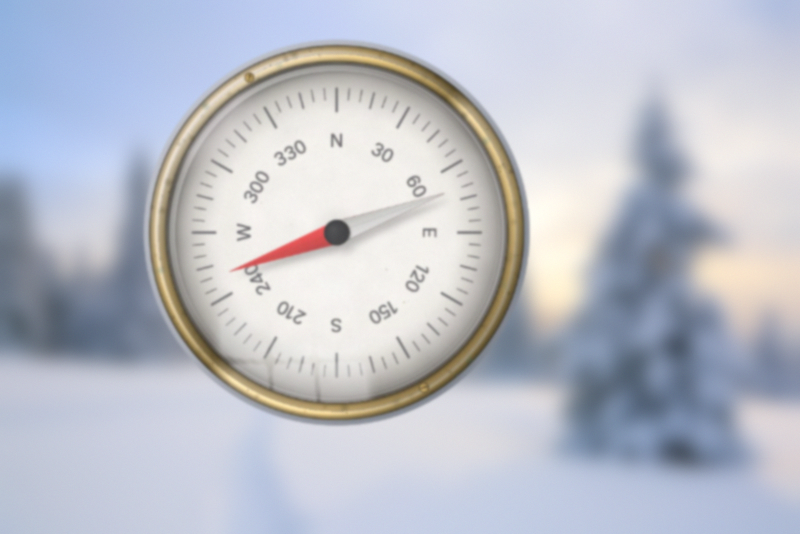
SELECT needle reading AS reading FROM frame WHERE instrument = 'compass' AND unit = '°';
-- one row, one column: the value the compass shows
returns 250 °
